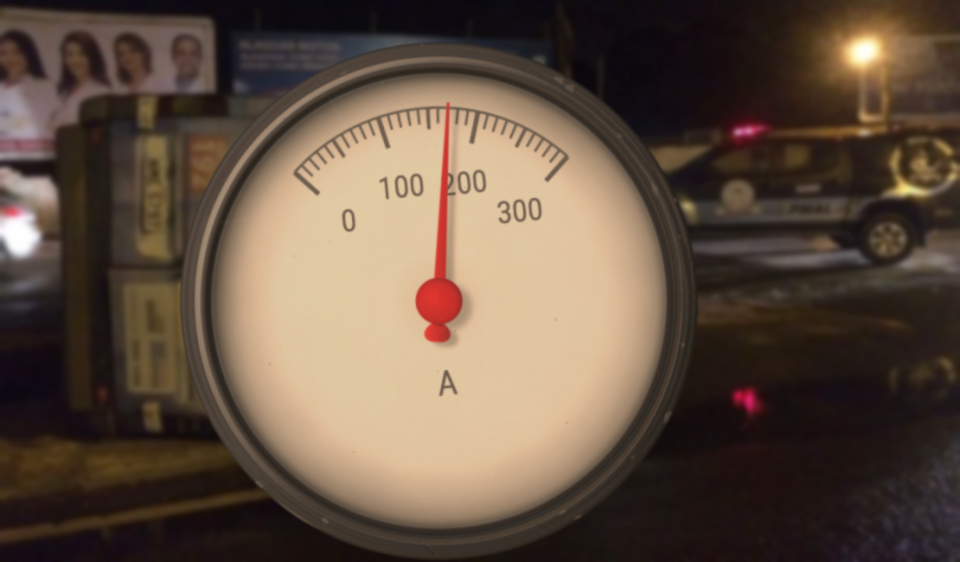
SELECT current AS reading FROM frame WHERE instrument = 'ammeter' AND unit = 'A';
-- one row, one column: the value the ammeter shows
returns 170 A
